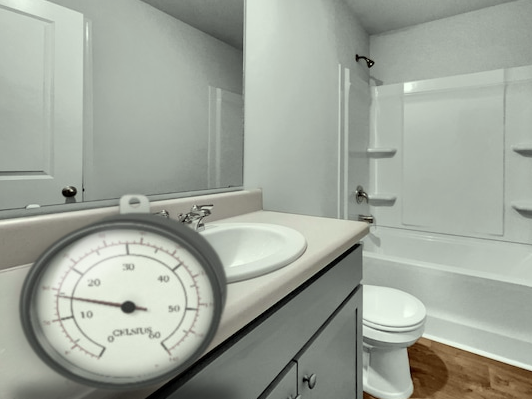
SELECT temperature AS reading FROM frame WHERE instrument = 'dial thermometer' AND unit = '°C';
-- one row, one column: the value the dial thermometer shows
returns 15 °C
